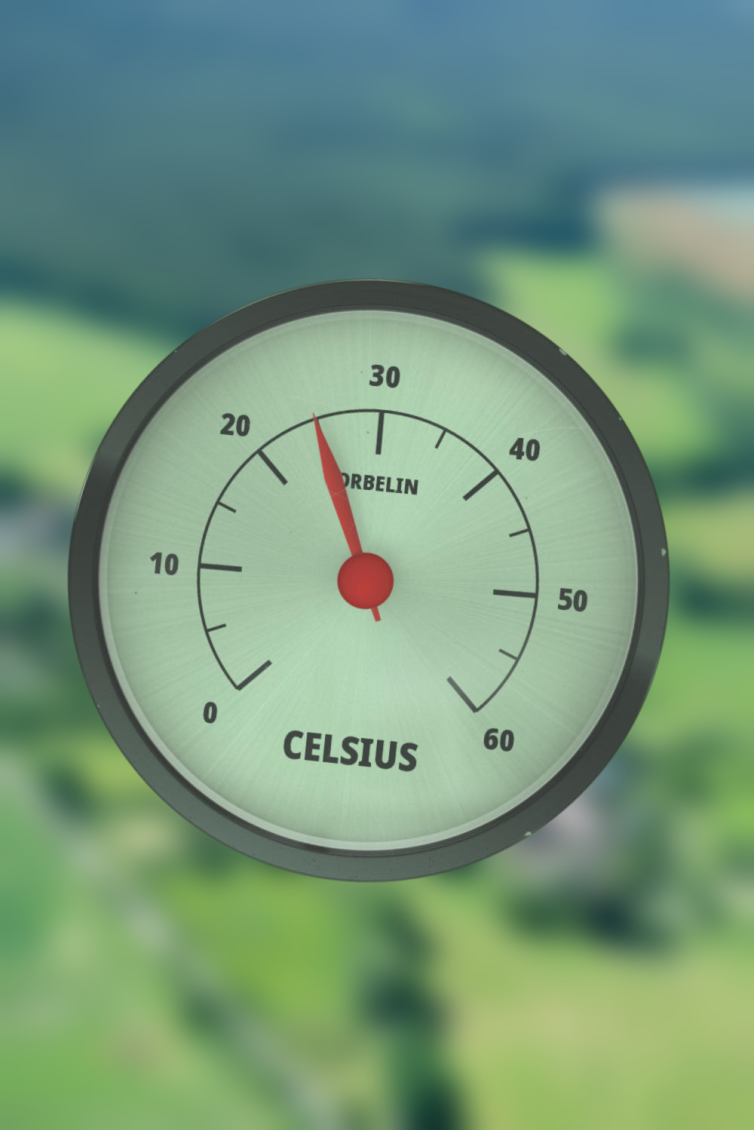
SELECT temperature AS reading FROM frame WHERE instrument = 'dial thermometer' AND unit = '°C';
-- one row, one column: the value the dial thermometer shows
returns 25 °C
